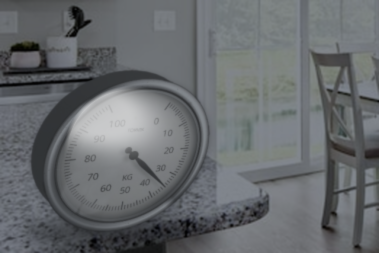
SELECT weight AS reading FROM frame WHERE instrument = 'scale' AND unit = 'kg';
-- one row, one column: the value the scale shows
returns 35 kg
